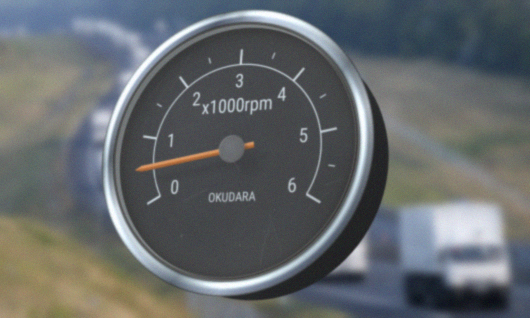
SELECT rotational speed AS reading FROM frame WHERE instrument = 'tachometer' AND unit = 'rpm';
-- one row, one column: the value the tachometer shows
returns 500 rpm
